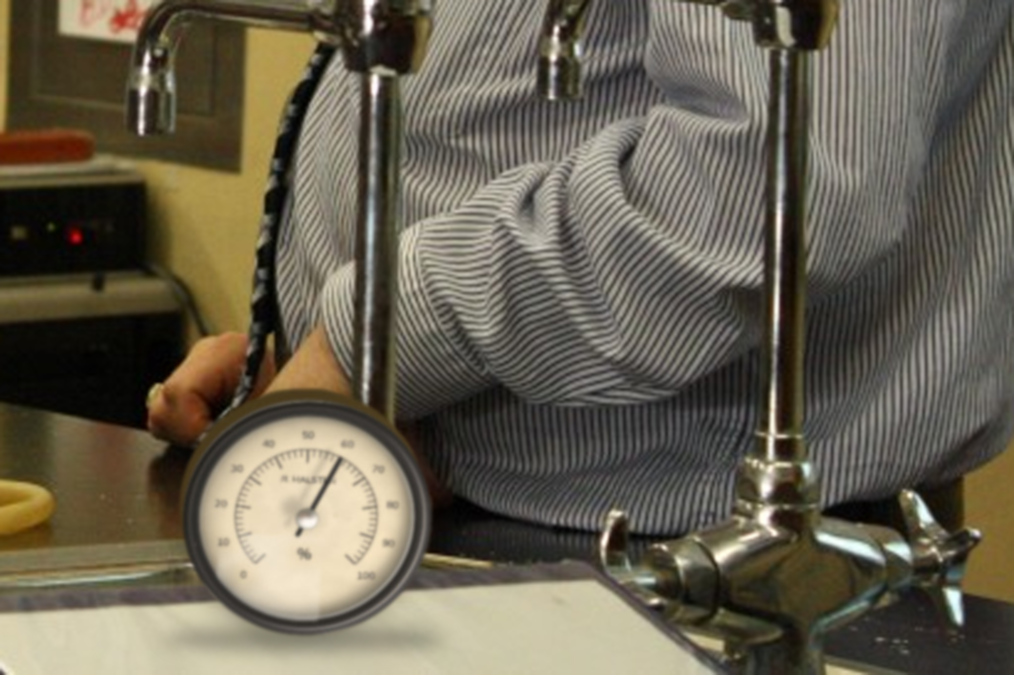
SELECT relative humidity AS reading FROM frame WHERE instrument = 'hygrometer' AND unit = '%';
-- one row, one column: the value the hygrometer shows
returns 60 %
